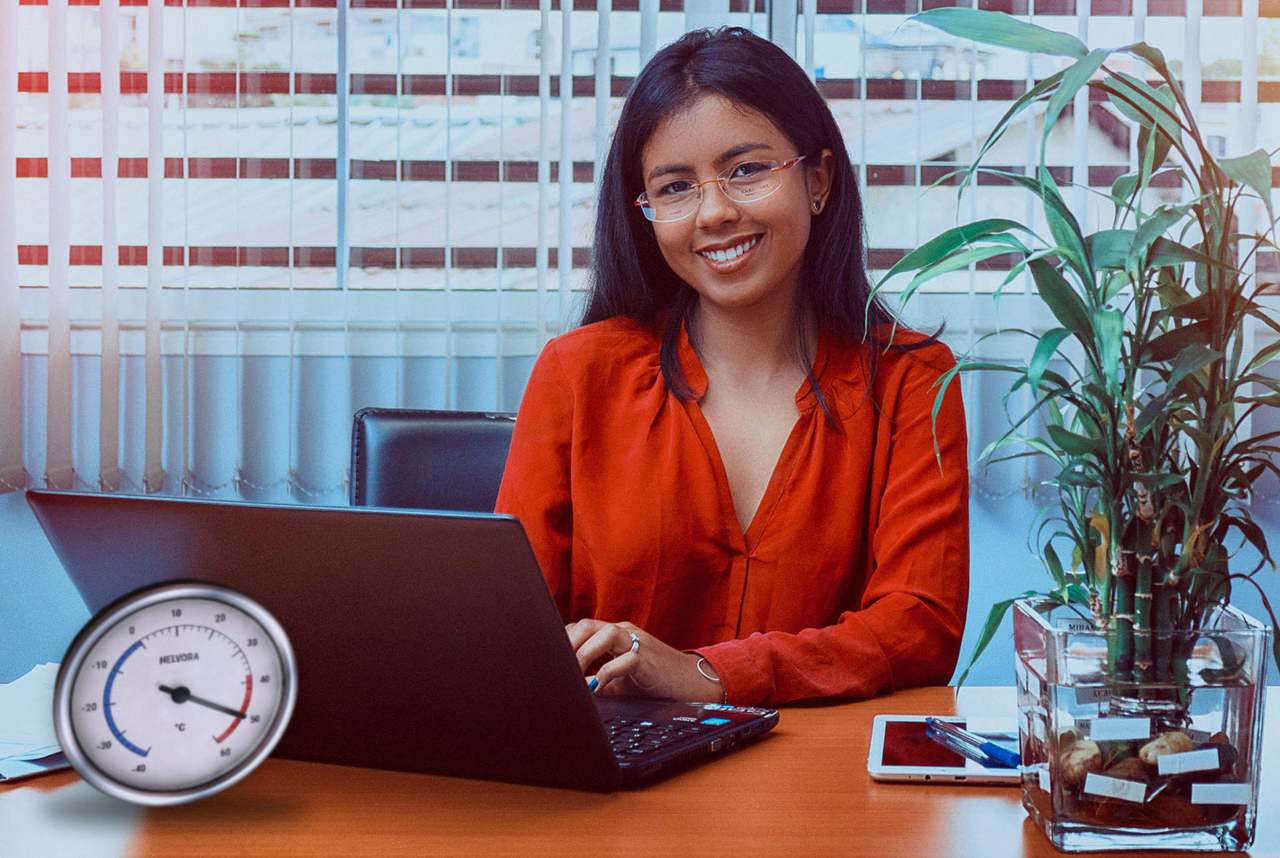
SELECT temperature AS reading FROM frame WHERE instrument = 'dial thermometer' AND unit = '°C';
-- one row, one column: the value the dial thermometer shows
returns 50 °C
